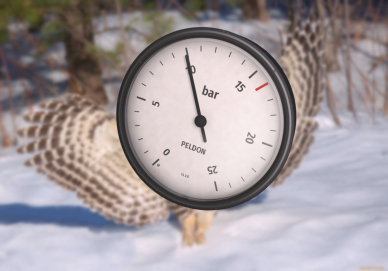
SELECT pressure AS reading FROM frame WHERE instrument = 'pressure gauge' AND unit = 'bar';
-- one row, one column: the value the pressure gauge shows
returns 10 bar
